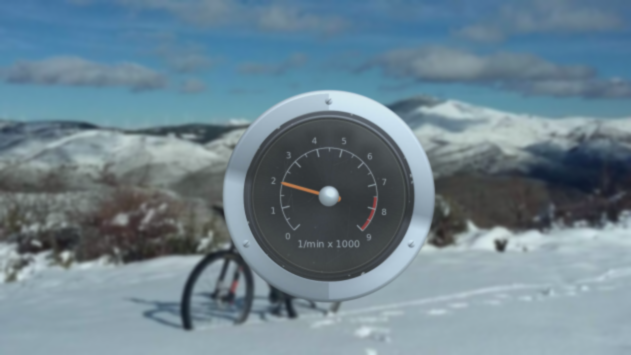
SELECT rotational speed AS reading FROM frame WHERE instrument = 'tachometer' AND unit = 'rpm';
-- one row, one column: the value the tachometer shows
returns 2000 rpm
